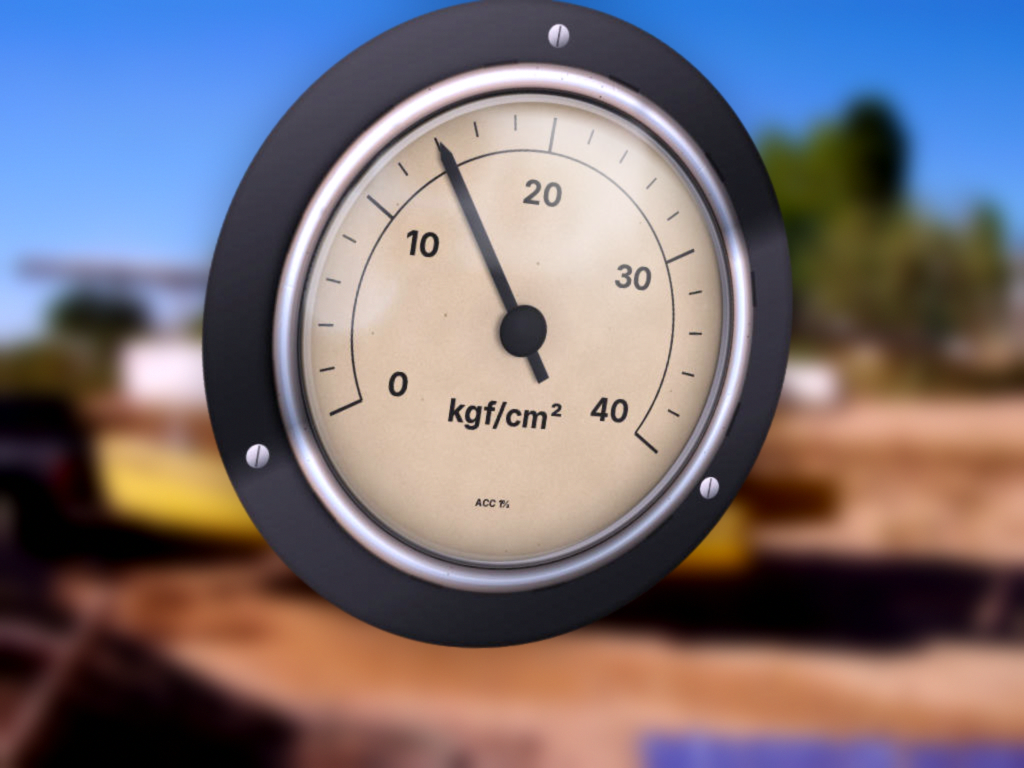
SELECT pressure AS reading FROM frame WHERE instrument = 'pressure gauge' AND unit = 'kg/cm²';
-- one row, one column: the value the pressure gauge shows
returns 14 kg/cm²
